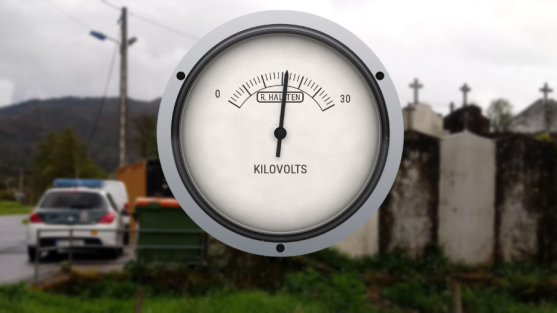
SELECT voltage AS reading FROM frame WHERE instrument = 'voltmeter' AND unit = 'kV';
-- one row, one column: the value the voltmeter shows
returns 16 kV
